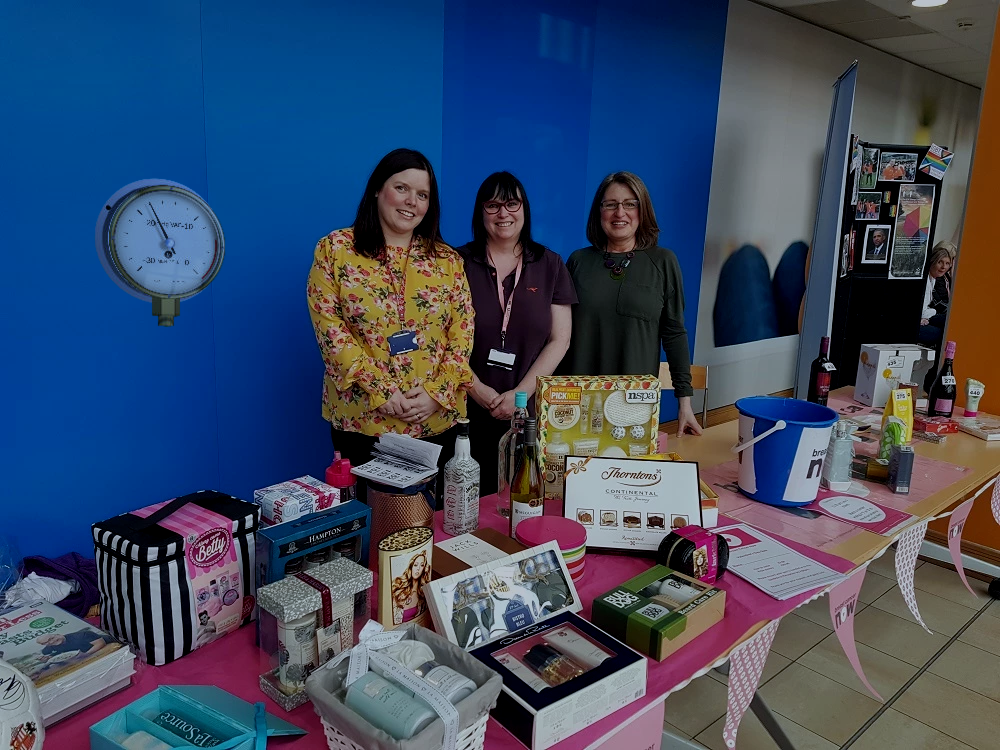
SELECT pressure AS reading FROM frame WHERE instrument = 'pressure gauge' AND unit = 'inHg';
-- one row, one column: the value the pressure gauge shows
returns -18 inHg
